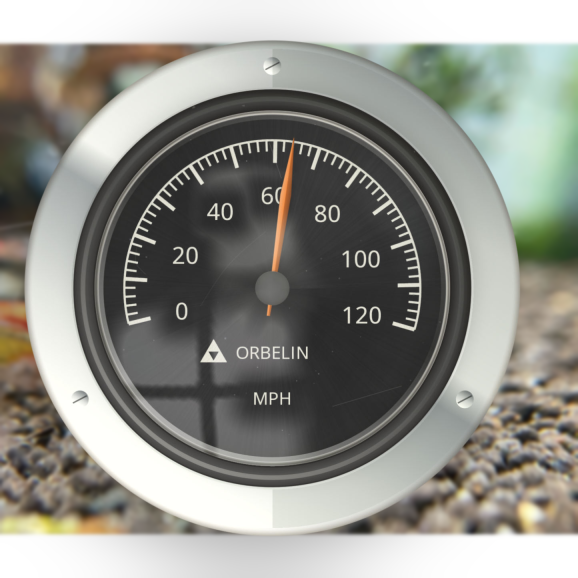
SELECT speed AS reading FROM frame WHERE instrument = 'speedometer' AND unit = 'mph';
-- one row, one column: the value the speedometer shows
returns 64 mph
